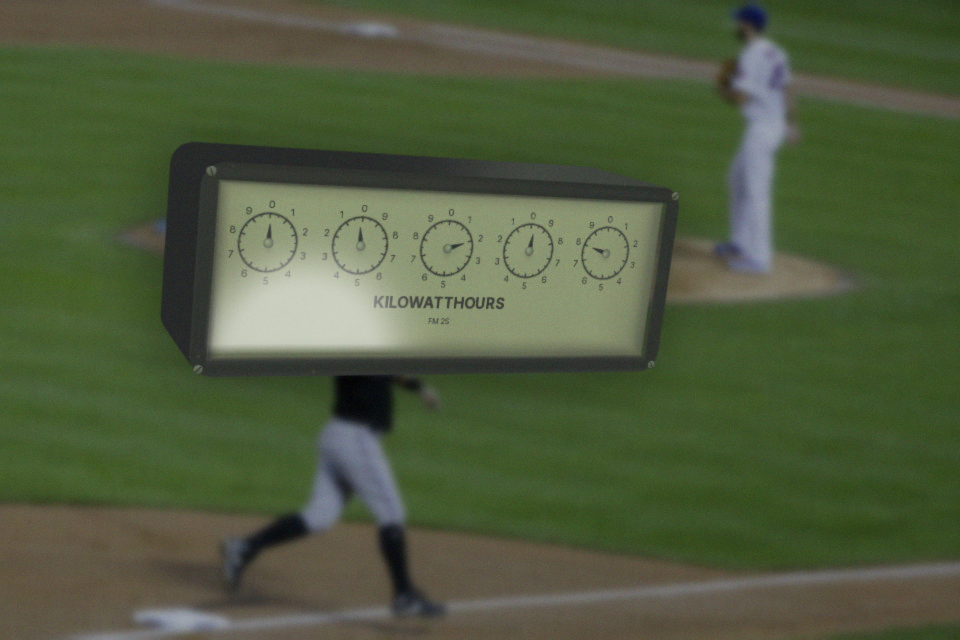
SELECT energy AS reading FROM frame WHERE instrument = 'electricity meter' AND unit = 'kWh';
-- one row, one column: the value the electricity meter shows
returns 198 kWh
